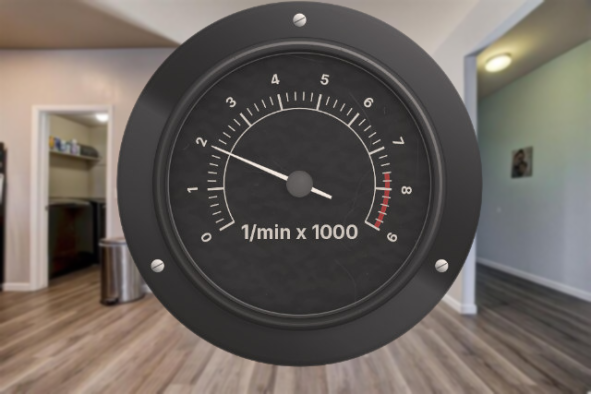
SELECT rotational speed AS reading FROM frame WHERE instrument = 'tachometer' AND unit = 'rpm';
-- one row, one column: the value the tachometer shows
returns 2000 rpm
